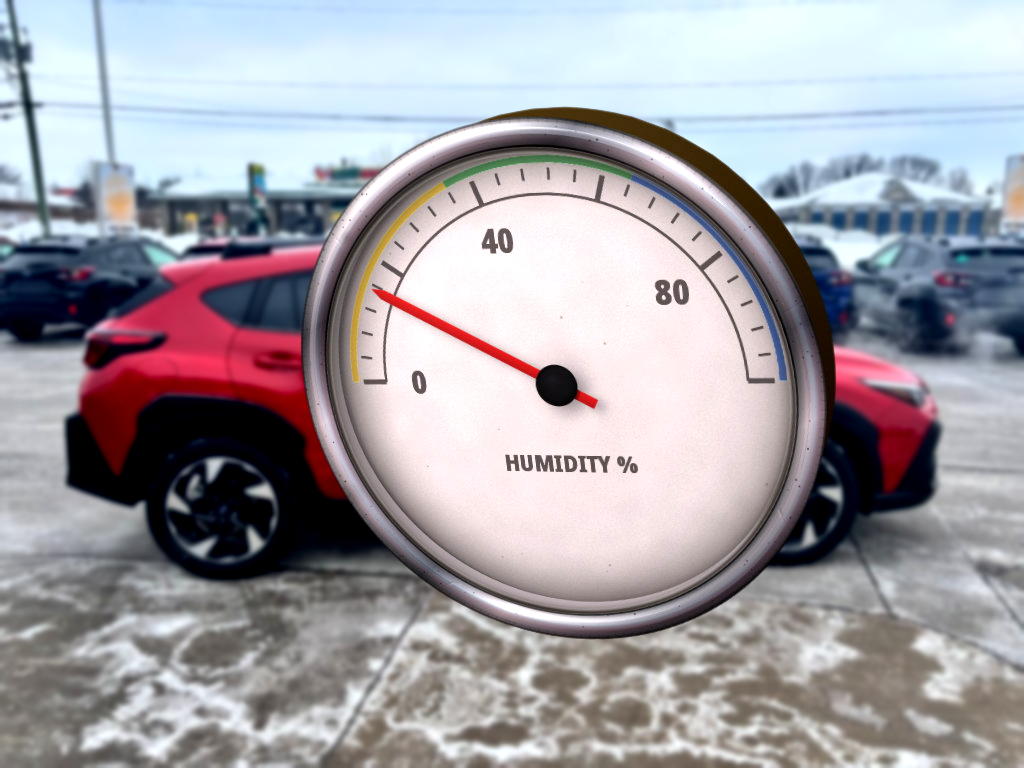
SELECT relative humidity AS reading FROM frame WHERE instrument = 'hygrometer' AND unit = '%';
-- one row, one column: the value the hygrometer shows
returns 16 %
